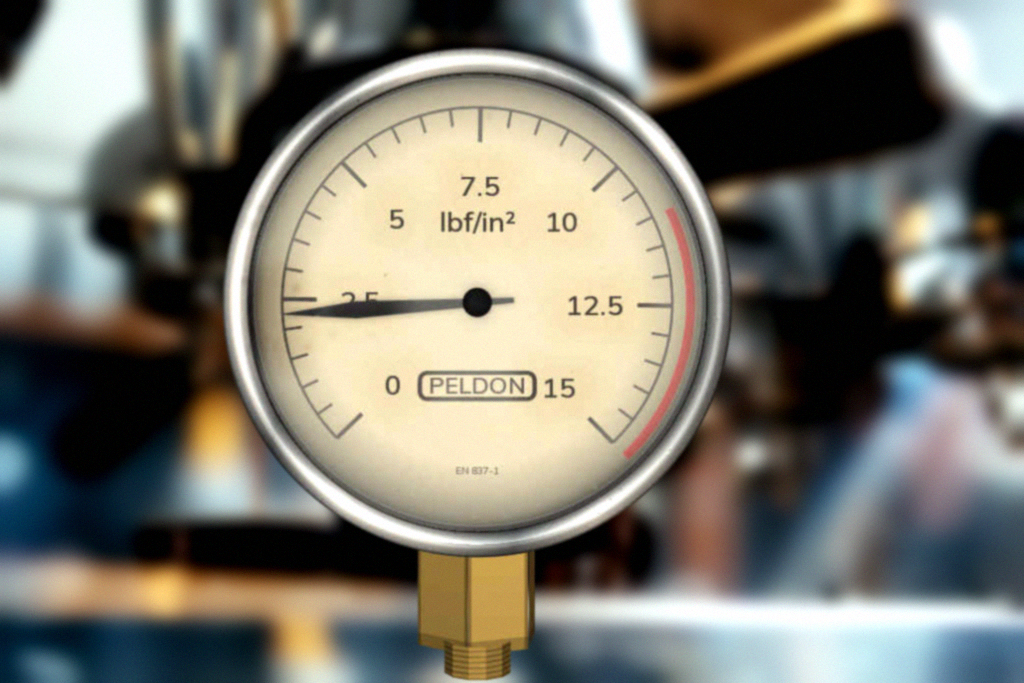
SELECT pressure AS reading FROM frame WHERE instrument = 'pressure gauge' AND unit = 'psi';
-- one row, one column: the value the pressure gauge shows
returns 2.25 psi
